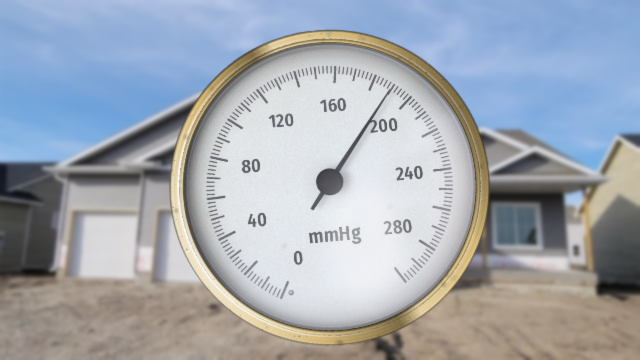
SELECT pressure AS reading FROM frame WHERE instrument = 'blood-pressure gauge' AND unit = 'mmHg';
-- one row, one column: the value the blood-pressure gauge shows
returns 190 mmHg
